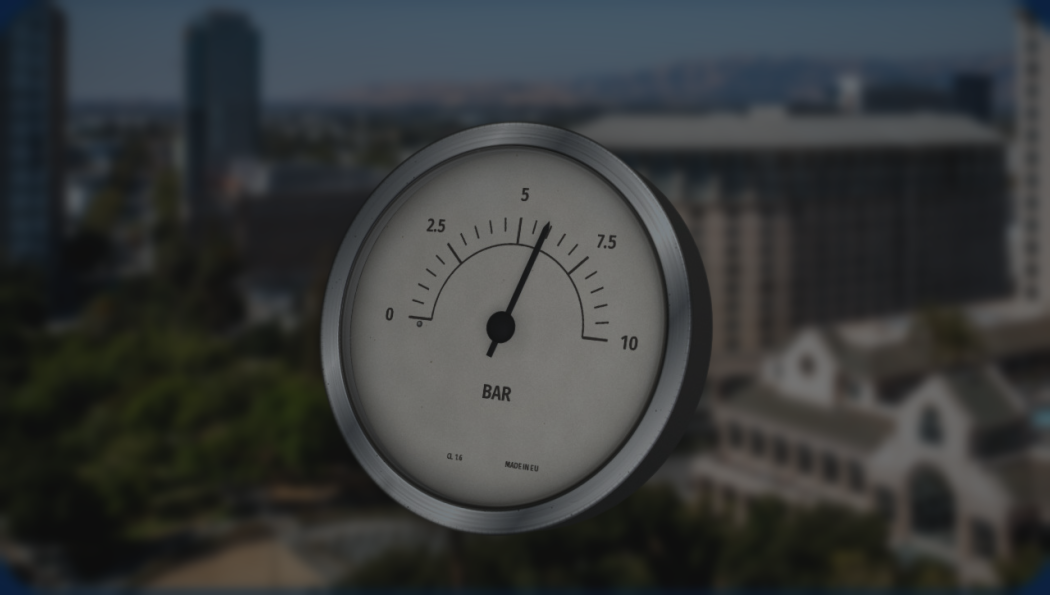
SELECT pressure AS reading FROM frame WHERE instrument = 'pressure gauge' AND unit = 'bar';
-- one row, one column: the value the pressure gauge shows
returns 6 bar
